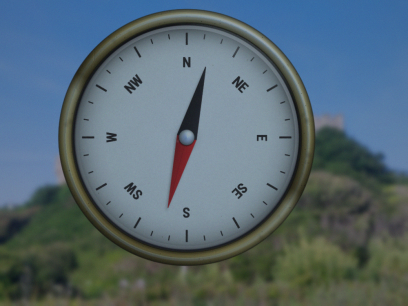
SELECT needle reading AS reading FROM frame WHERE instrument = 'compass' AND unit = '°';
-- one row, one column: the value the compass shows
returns 195 °
